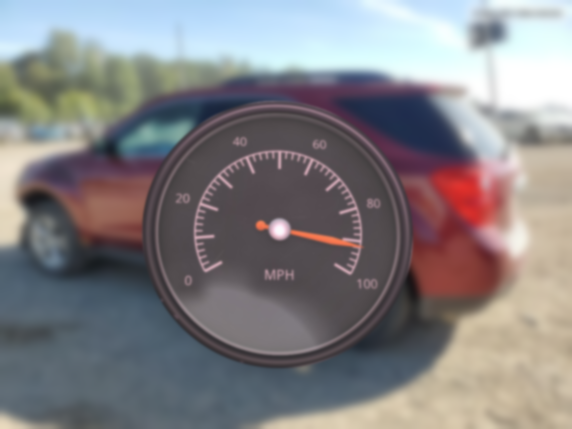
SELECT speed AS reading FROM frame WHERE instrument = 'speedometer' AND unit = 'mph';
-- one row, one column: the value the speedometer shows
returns 92 mph
